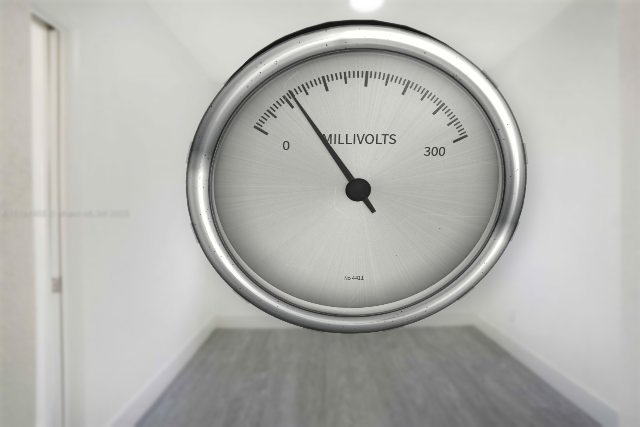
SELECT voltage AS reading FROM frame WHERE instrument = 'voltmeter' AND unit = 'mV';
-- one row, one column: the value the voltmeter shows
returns 60 mV
